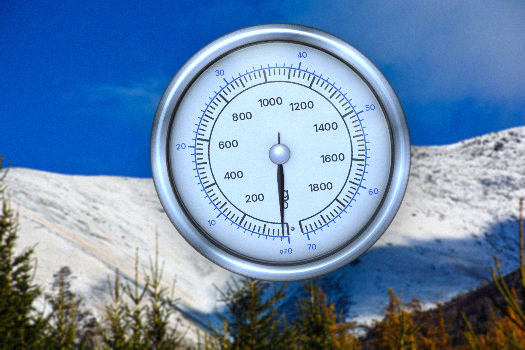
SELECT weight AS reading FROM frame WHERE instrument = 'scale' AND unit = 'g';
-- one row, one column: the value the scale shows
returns 20 g
